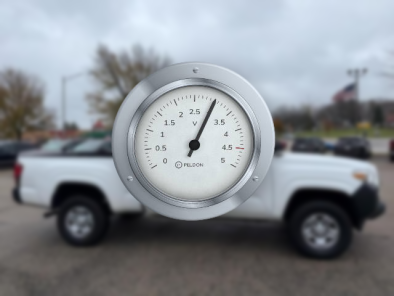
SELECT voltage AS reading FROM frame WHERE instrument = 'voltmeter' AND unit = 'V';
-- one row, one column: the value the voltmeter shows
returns 3 V
